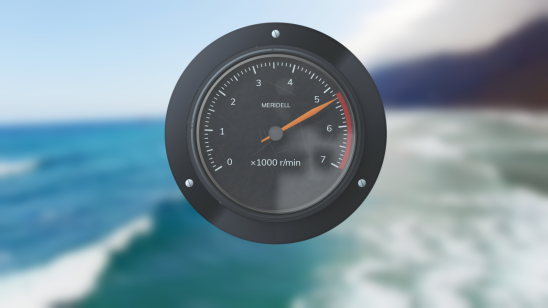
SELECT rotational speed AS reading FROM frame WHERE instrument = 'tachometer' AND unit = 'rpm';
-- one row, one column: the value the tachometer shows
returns 5300 rpm
